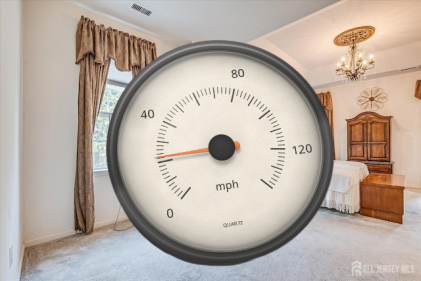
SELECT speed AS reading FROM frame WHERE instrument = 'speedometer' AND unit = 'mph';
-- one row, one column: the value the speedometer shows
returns 22 mph
